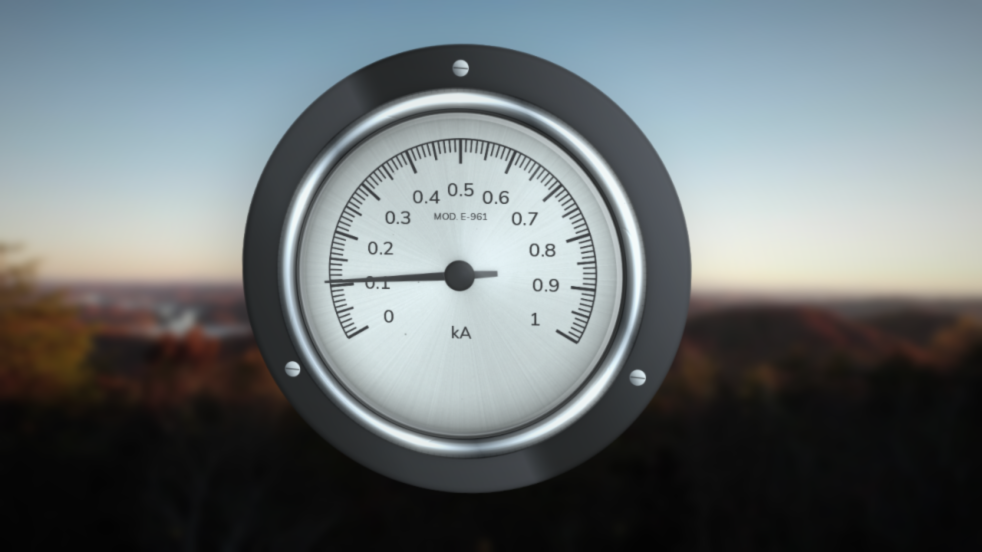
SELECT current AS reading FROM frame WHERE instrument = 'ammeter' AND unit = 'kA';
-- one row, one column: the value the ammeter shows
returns 0.11 kA
